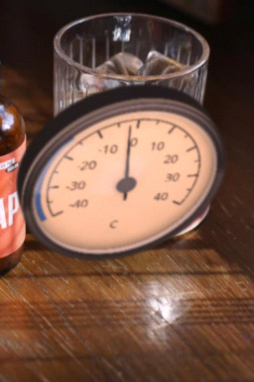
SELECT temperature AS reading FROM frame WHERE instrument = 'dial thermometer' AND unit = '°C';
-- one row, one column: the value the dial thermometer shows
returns -2.5 °C
